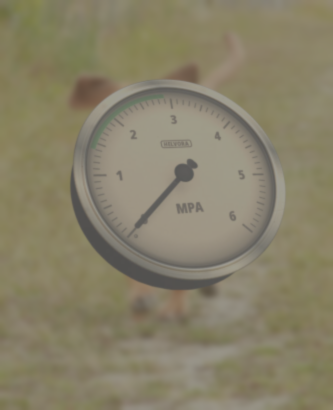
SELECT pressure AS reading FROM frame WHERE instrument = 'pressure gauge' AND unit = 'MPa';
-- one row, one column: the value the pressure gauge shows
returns 0 MPa
